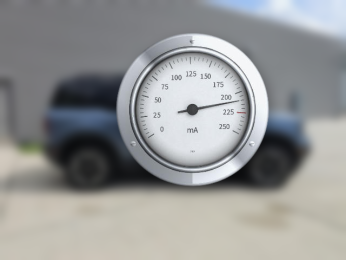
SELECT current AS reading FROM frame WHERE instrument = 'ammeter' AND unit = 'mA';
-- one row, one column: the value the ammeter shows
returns 210 mA
